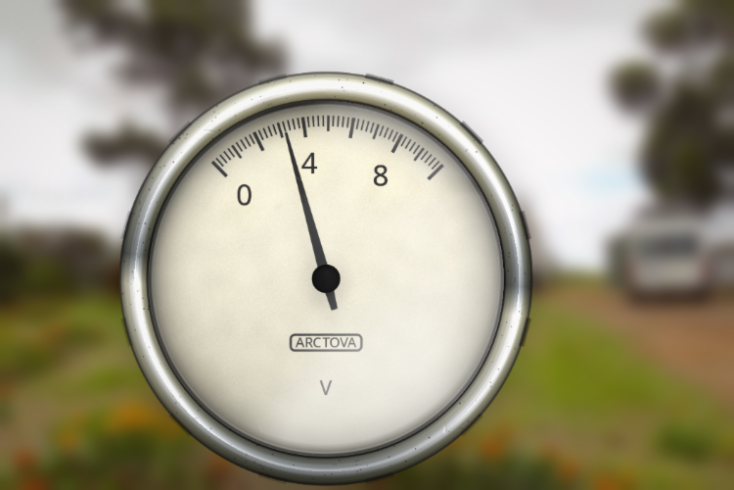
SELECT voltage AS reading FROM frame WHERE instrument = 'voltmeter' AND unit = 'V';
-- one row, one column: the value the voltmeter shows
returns 3.2 V
